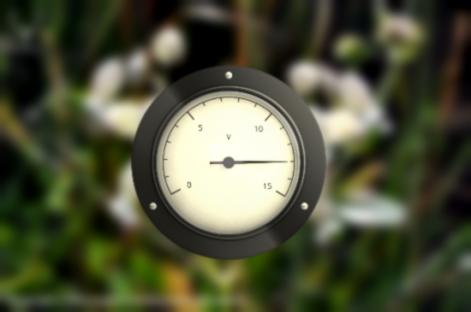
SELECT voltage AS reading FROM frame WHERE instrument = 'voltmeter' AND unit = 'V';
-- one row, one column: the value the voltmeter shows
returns 13 V
